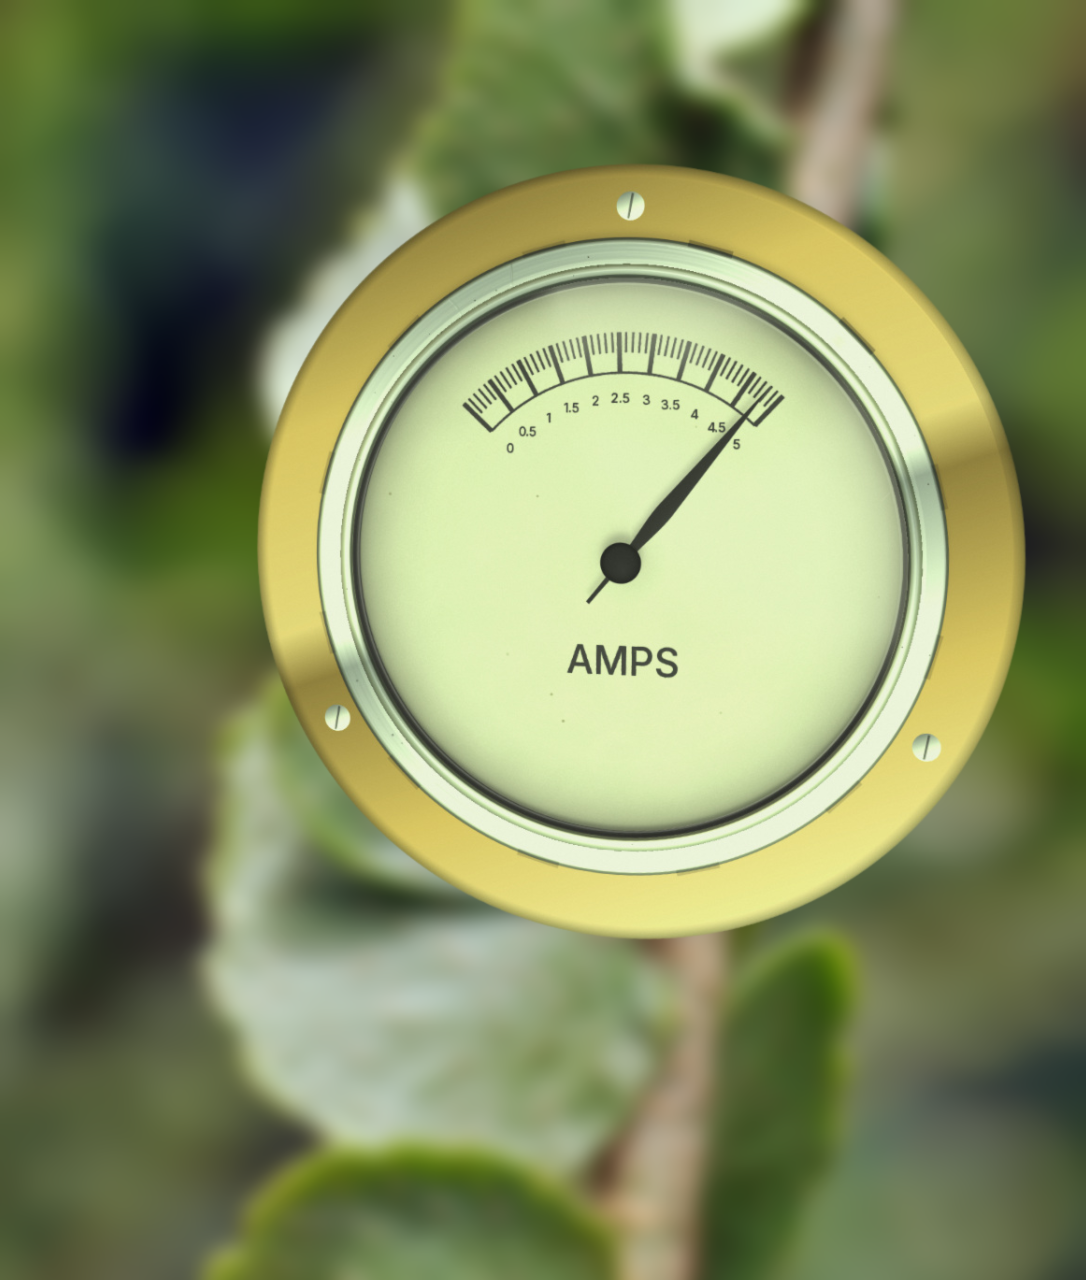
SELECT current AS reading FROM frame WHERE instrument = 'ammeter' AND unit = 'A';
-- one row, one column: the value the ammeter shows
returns 4.8 A
